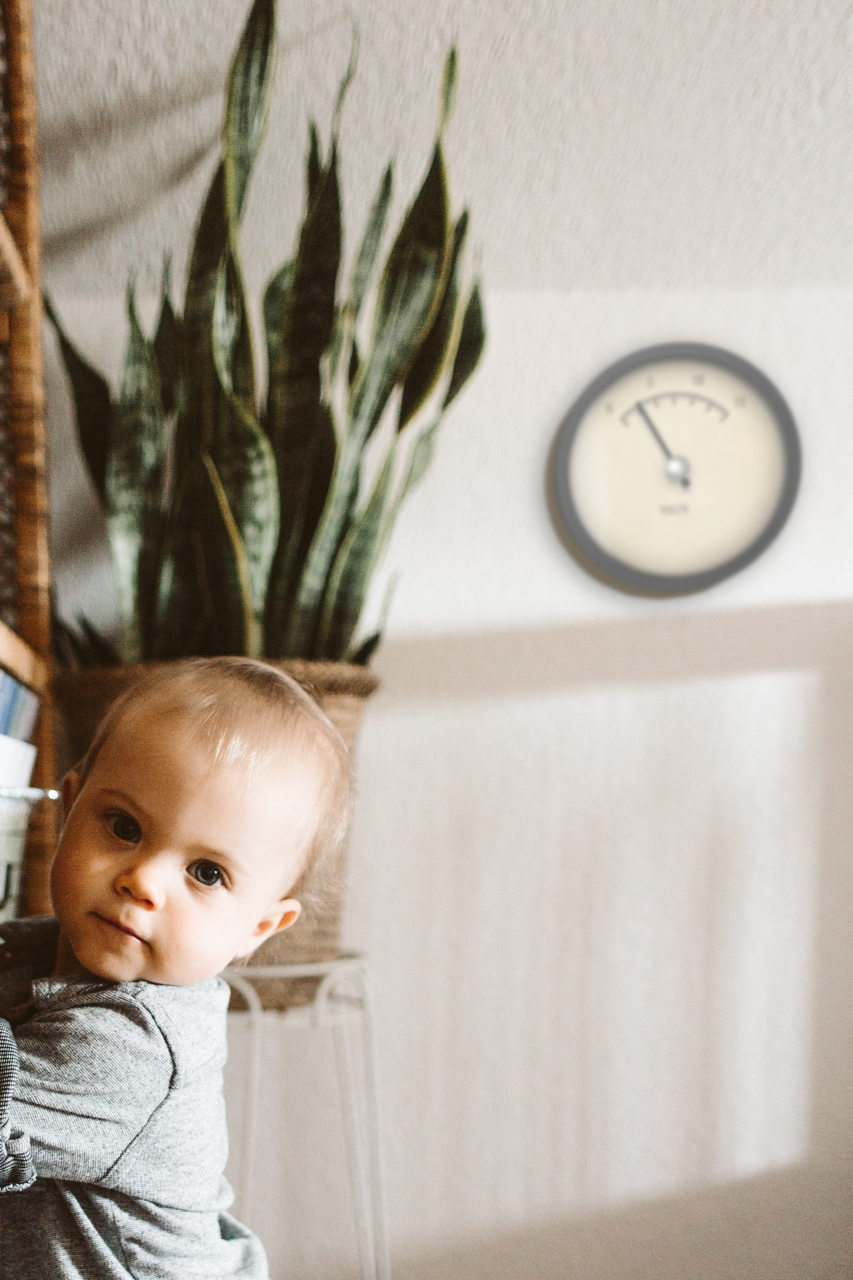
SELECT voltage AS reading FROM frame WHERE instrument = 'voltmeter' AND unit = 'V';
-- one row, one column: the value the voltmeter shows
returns 2.5 V
